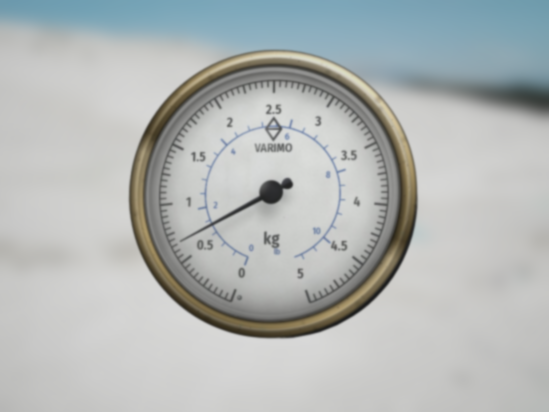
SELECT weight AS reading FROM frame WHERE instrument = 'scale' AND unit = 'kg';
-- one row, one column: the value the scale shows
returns 0.65 kg
